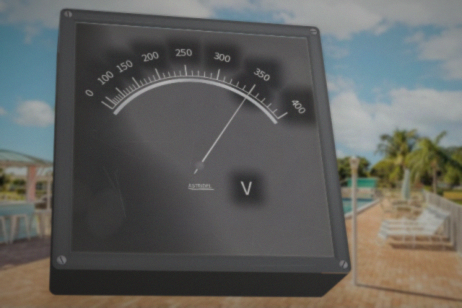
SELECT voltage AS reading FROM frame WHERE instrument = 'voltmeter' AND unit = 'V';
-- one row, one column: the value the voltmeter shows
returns 350 V
